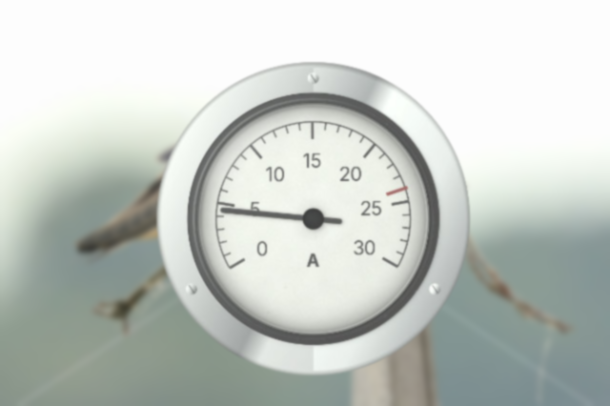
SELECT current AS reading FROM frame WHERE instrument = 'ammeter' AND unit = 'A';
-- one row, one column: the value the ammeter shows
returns 4.5 A
